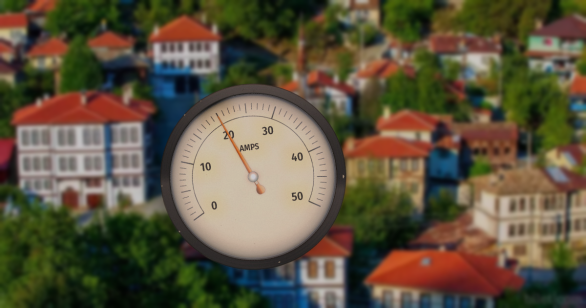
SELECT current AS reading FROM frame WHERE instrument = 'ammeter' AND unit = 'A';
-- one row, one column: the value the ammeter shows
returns 20 A
